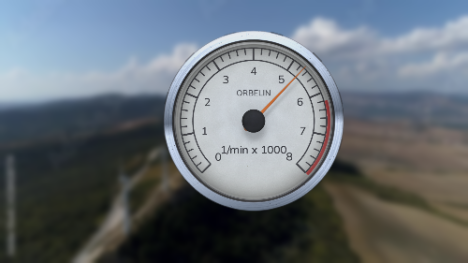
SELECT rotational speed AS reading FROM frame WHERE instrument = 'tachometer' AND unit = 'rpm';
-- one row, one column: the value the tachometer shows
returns 5300 rpm
